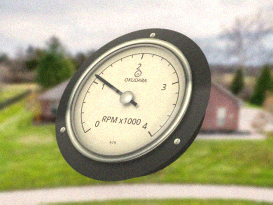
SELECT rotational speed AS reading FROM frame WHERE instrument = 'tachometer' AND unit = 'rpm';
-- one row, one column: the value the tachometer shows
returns 1100 rpm
